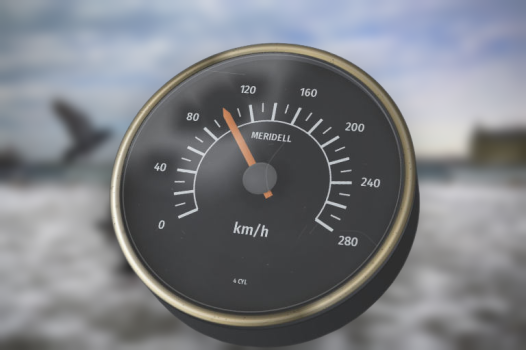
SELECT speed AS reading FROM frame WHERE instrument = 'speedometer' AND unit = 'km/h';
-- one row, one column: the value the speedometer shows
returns 100 km/h
